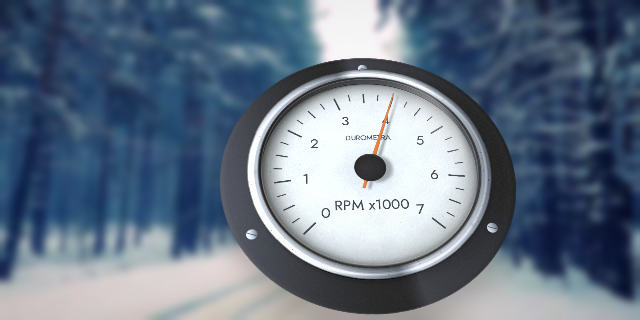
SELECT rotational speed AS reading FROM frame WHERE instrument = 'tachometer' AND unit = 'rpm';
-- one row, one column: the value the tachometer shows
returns 4000 rpm
